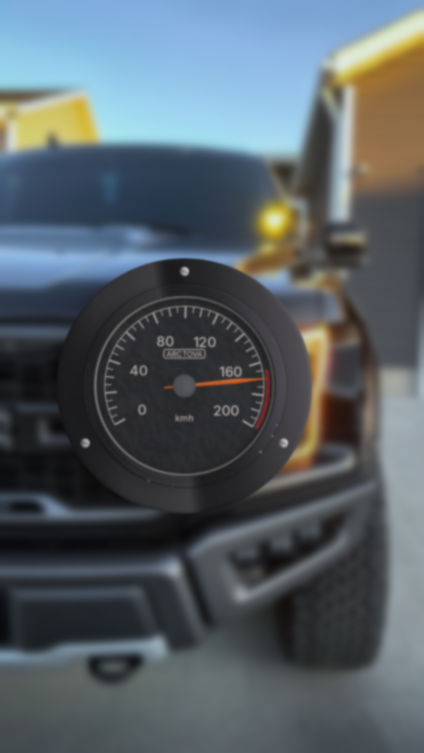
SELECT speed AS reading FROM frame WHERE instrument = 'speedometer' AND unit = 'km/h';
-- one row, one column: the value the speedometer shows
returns 170 km/h
